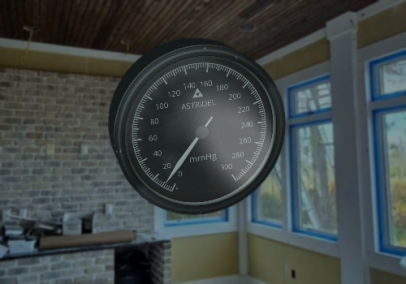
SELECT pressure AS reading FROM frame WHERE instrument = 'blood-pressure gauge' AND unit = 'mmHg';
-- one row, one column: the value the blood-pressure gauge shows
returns 10 mmHg
